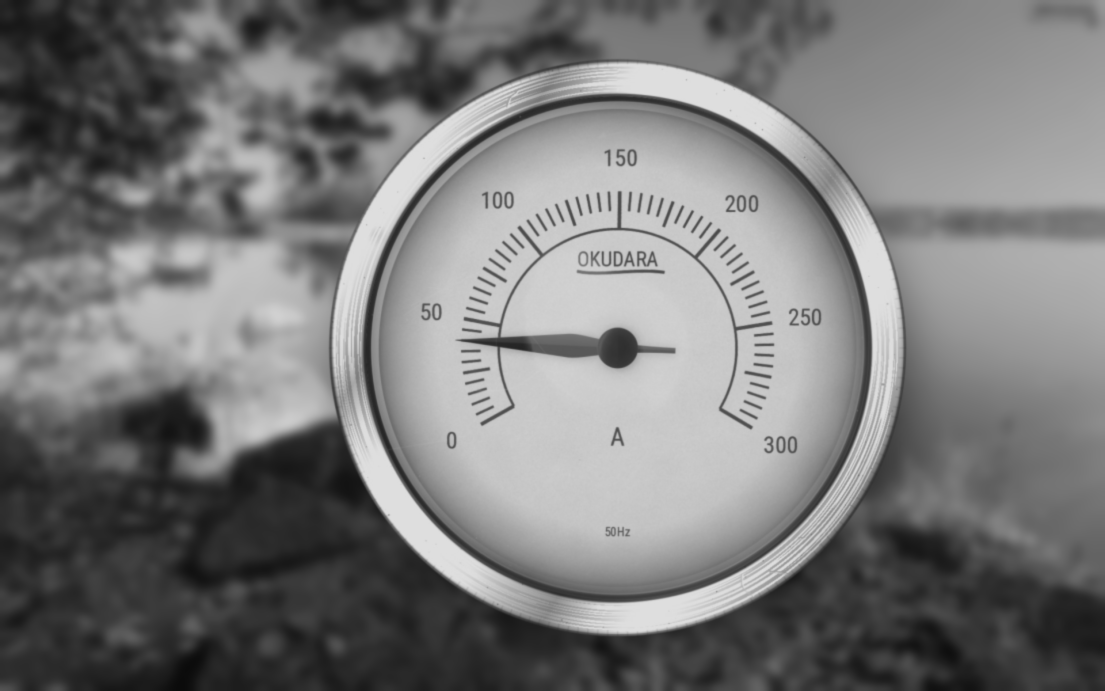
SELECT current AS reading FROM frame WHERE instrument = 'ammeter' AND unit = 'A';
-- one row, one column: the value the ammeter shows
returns 40 A
